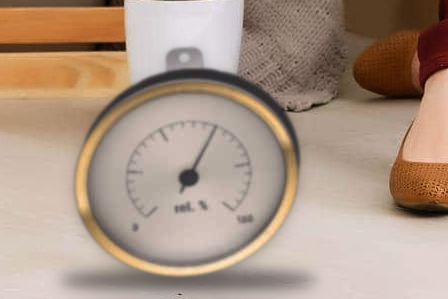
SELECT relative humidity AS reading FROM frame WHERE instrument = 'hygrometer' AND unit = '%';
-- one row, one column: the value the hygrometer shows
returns 60 %
